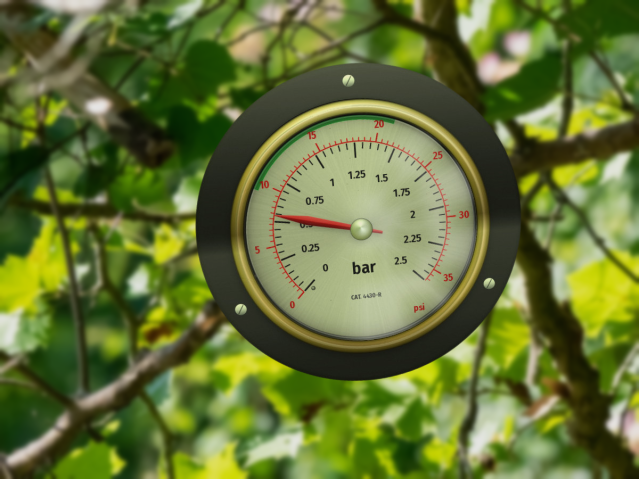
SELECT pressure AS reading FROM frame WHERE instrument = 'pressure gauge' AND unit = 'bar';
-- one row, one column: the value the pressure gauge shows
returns 0.55 bar
